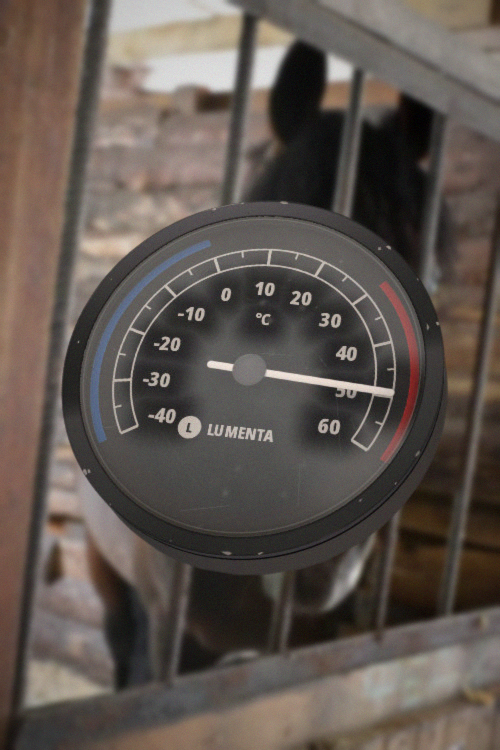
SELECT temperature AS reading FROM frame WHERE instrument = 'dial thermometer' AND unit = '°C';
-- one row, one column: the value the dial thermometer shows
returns 50 °C
